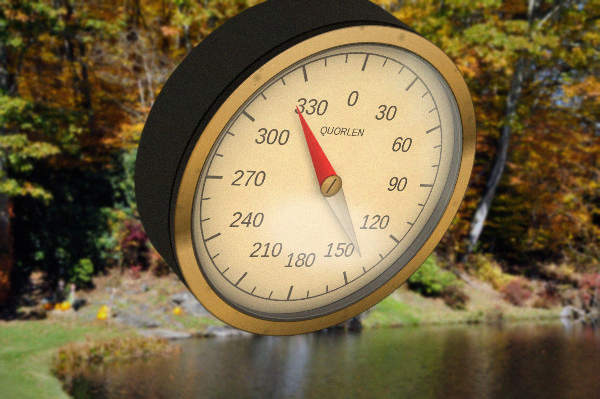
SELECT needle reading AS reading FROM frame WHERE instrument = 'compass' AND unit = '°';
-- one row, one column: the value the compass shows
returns 320 °
